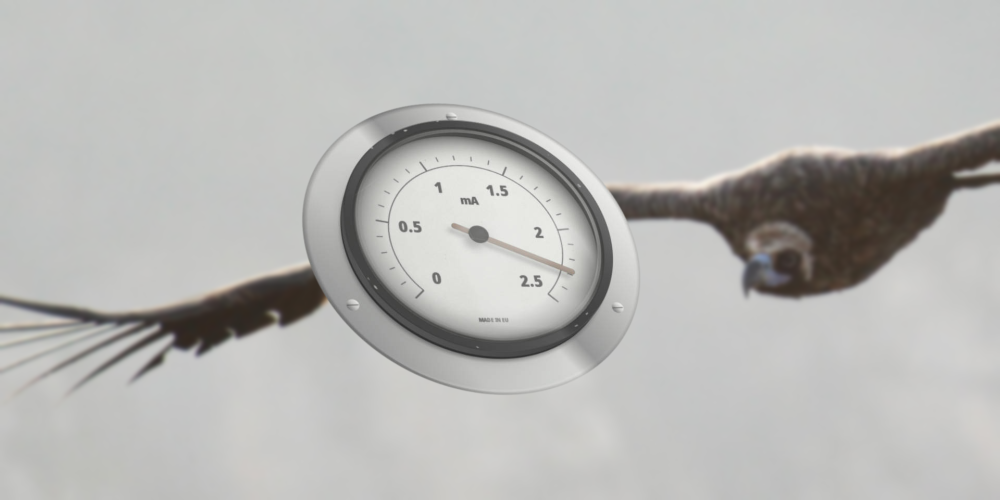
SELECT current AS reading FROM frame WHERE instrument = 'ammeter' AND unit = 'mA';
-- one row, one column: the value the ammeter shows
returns 2.3 mA
